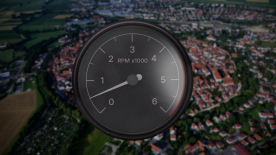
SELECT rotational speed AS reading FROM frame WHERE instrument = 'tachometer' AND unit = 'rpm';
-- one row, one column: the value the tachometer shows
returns 500 rpm
